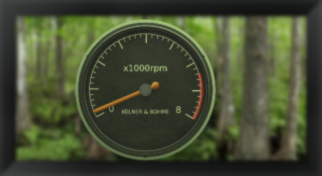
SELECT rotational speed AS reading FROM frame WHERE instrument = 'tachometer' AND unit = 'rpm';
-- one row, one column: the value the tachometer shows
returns 200 rpm
